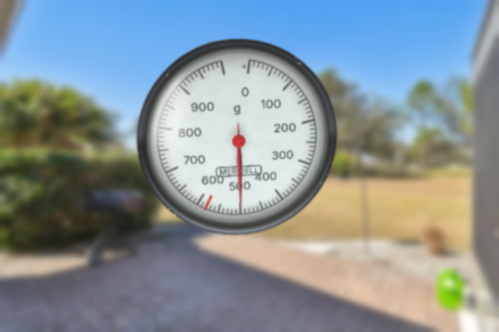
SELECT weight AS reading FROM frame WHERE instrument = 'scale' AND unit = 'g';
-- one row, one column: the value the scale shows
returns 500 g
